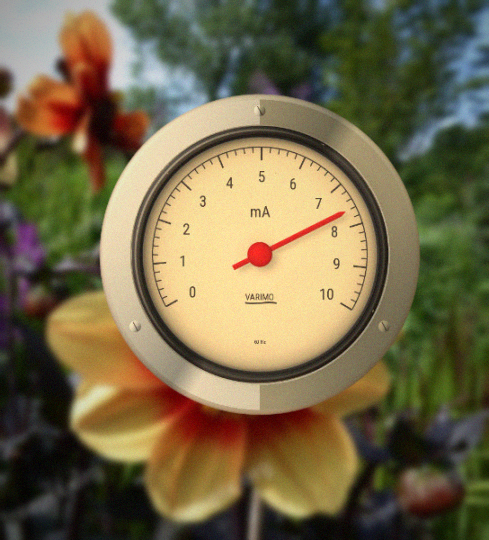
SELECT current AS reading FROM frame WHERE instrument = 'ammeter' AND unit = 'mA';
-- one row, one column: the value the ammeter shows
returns 7.6 mA
